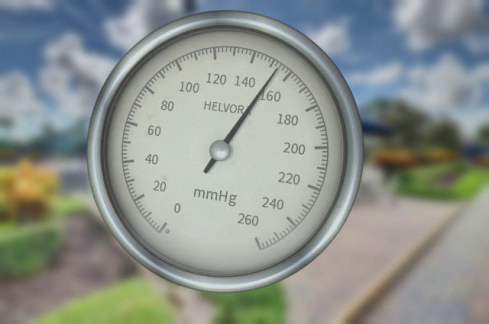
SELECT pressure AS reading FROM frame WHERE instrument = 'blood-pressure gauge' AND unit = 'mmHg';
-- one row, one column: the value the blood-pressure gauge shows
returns 154 mmHg
